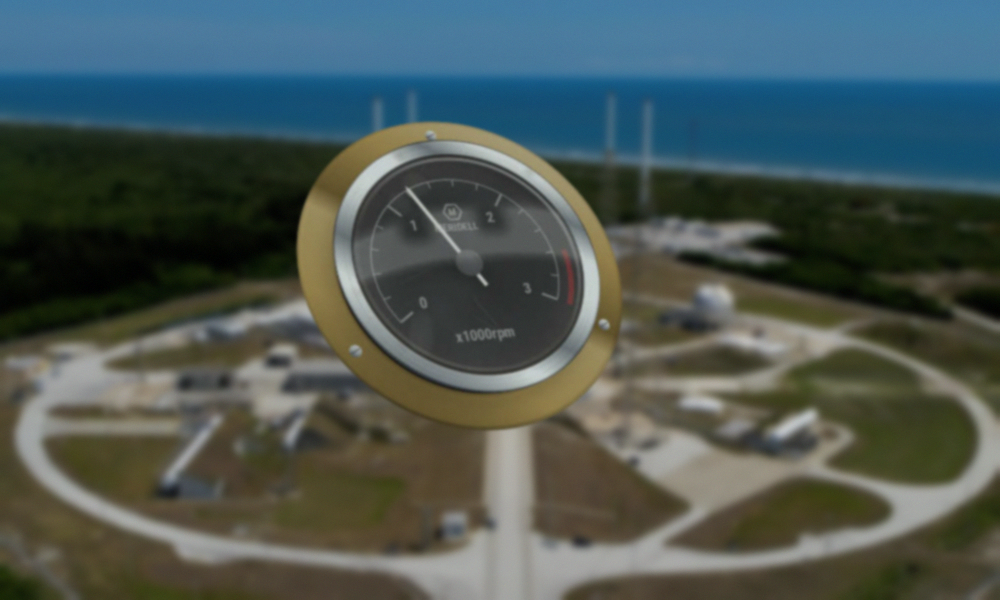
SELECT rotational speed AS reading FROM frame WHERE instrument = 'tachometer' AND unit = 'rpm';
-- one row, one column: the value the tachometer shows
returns 1200 rpm
